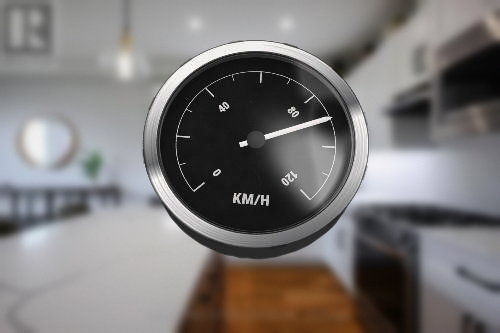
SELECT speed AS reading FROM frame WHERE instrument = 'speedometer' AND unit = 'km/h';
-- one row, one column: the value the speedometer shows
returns 90 km/h
